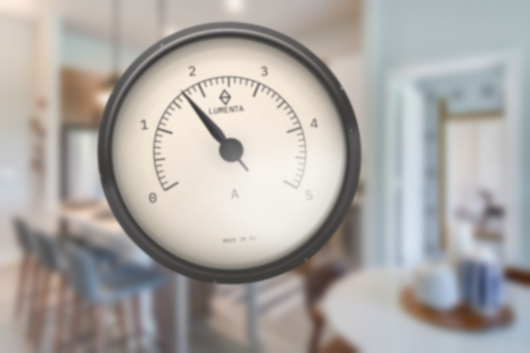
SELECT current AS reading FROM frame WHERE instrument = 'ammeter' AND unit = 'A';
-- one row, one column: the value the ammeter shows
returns 1.7 A
